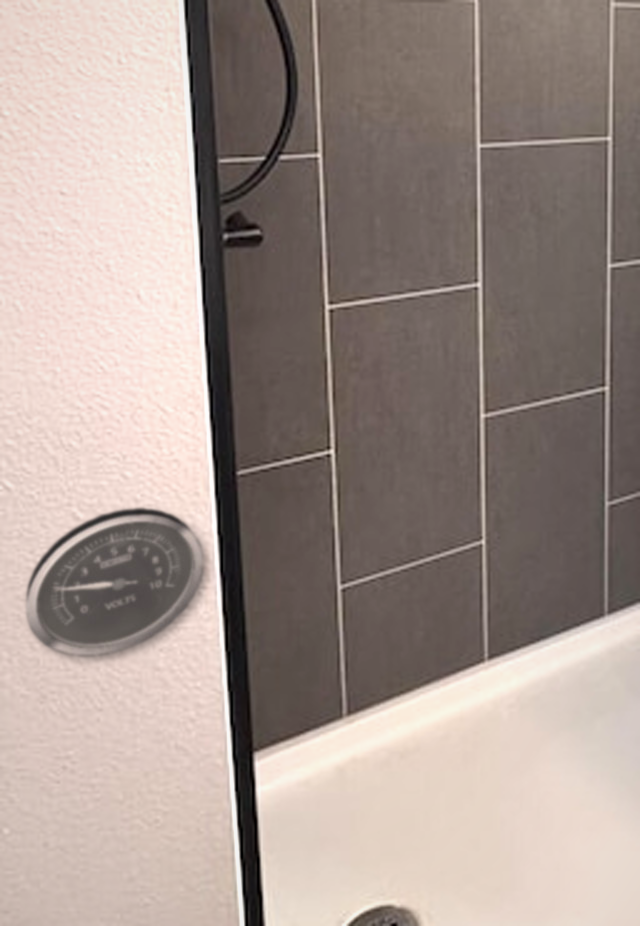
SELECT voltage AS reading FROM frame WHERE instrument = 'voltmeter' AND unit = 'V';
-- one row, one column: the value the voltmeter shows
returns 2 V
